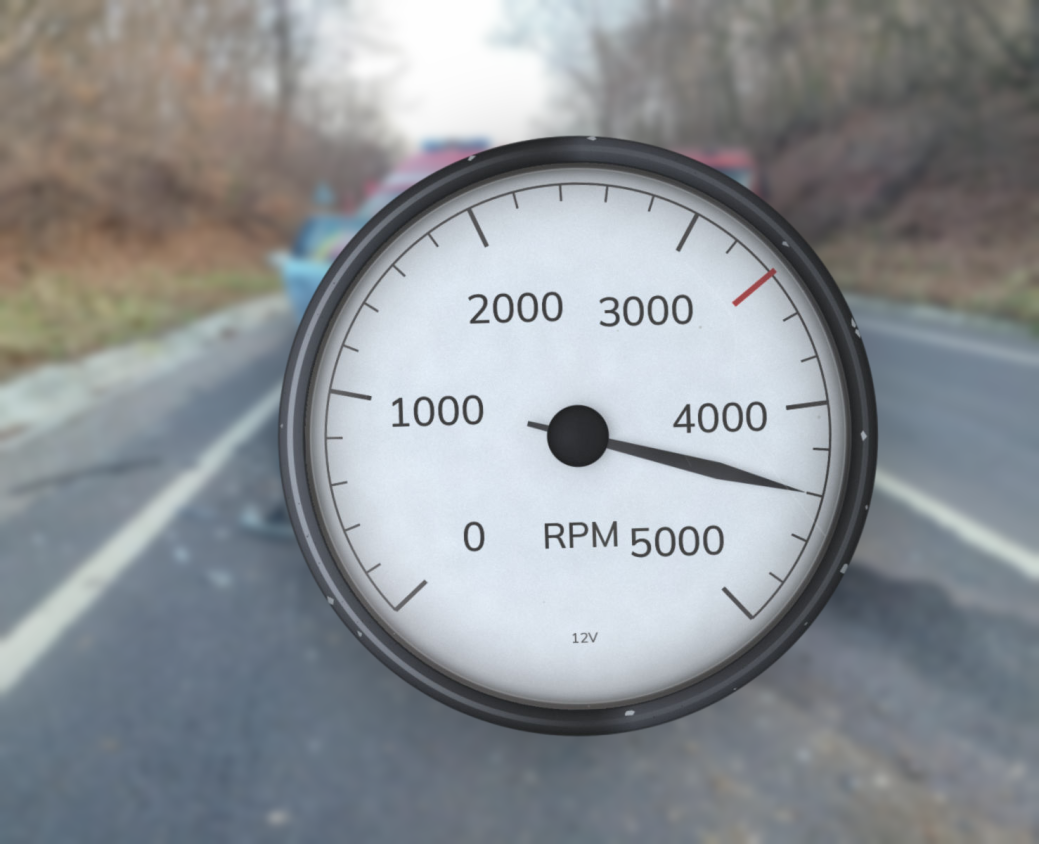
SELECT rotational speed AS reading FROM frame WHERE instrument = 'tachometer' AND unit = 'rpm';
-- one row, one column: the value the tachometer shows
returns 4400 rpm
